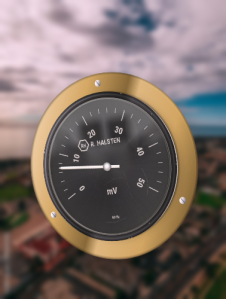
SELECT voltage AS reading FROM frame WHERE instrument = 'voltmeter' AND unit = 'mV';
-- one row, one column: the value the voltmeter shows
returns 7 mV
